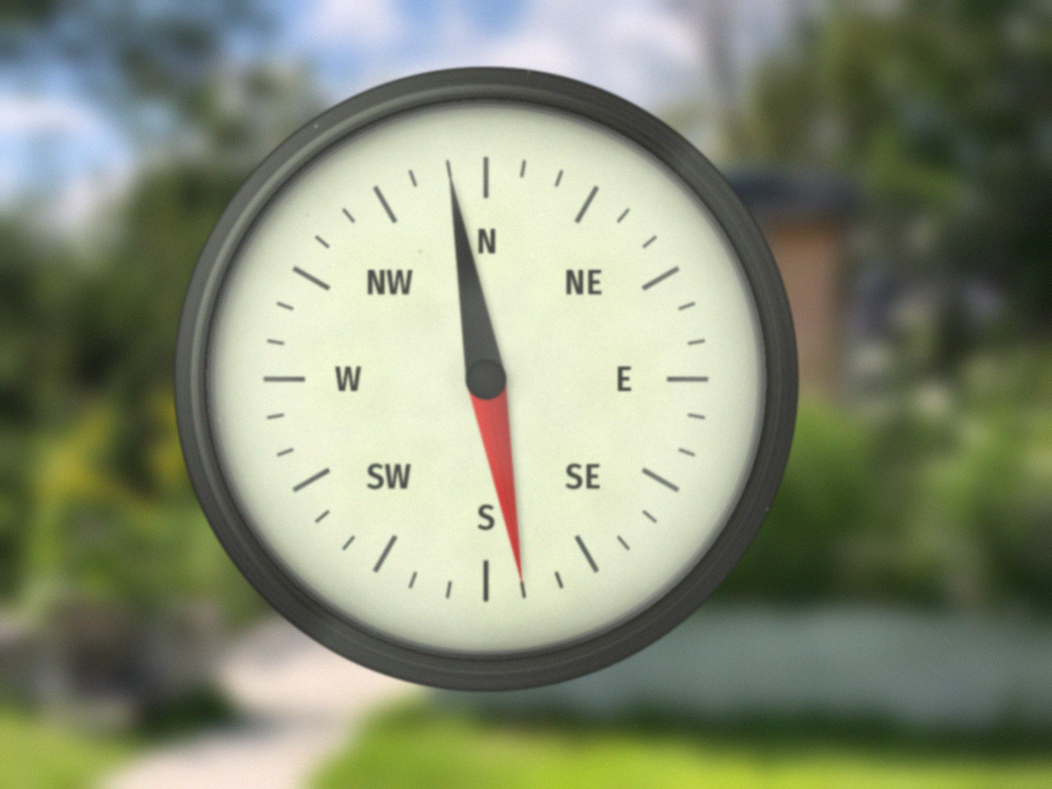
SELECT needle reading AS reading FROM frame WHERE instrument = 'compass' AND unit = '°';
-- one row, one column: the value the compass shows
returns 170 °
